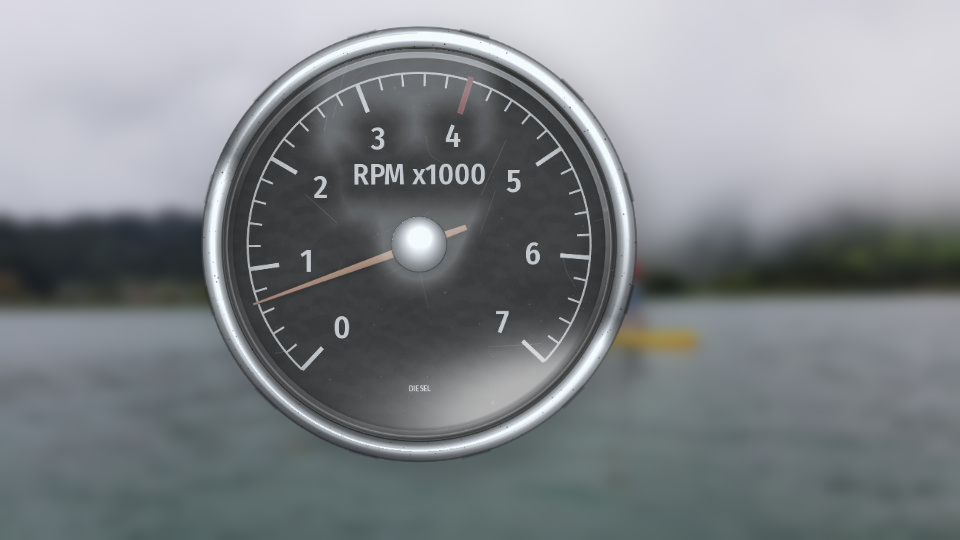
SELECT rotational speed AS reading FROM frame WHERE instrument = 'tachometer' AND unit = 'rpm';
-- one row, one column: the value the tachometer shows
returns 700 rpm
